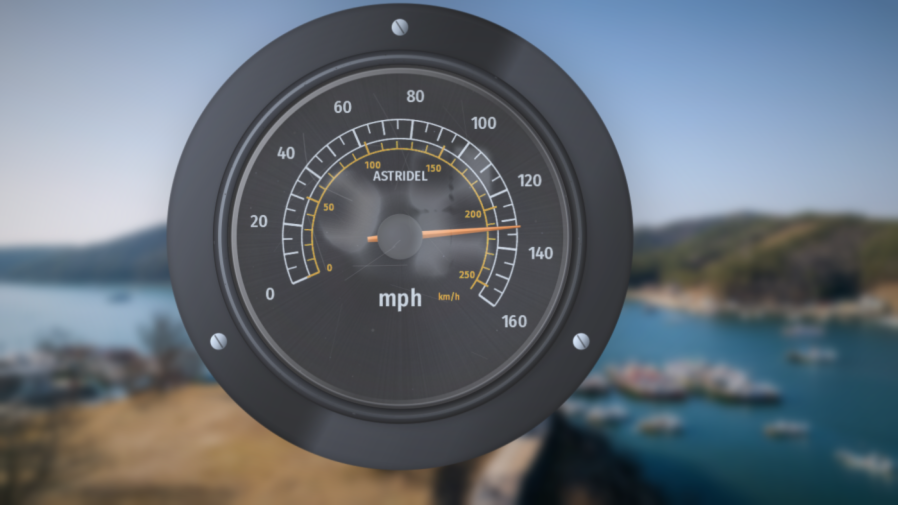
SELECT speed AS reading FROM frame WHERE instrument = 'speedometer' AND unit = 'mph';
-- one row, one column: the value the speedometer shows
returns 132.5 mph
